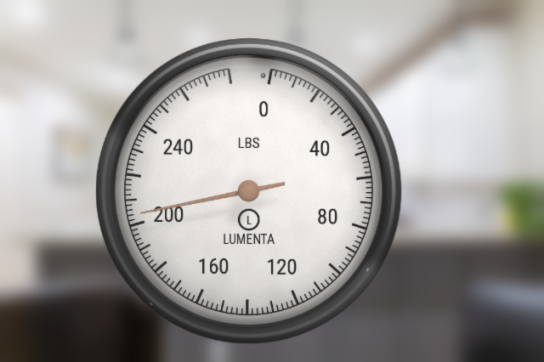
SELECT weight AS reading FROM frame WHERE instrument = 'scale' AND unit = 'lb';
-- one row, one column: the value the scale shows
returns 204 lb
